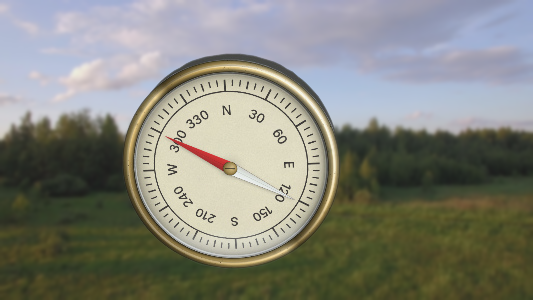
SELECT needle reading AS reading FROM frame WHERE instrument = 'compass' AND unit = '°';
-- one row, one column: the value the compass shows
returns 300 °
